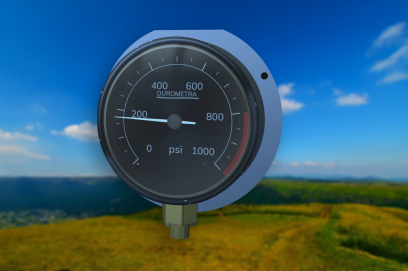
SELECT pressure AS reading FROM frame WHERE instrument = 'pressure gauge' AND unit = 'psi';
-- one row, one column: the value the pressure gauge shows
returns 175 psi
